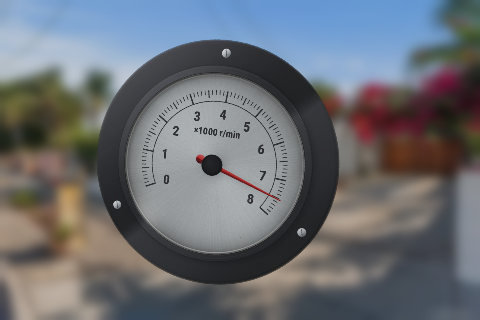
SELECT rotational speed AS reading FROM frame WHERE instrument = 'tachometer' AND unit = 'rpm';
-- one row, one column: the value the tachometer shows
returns 7500 rpm
